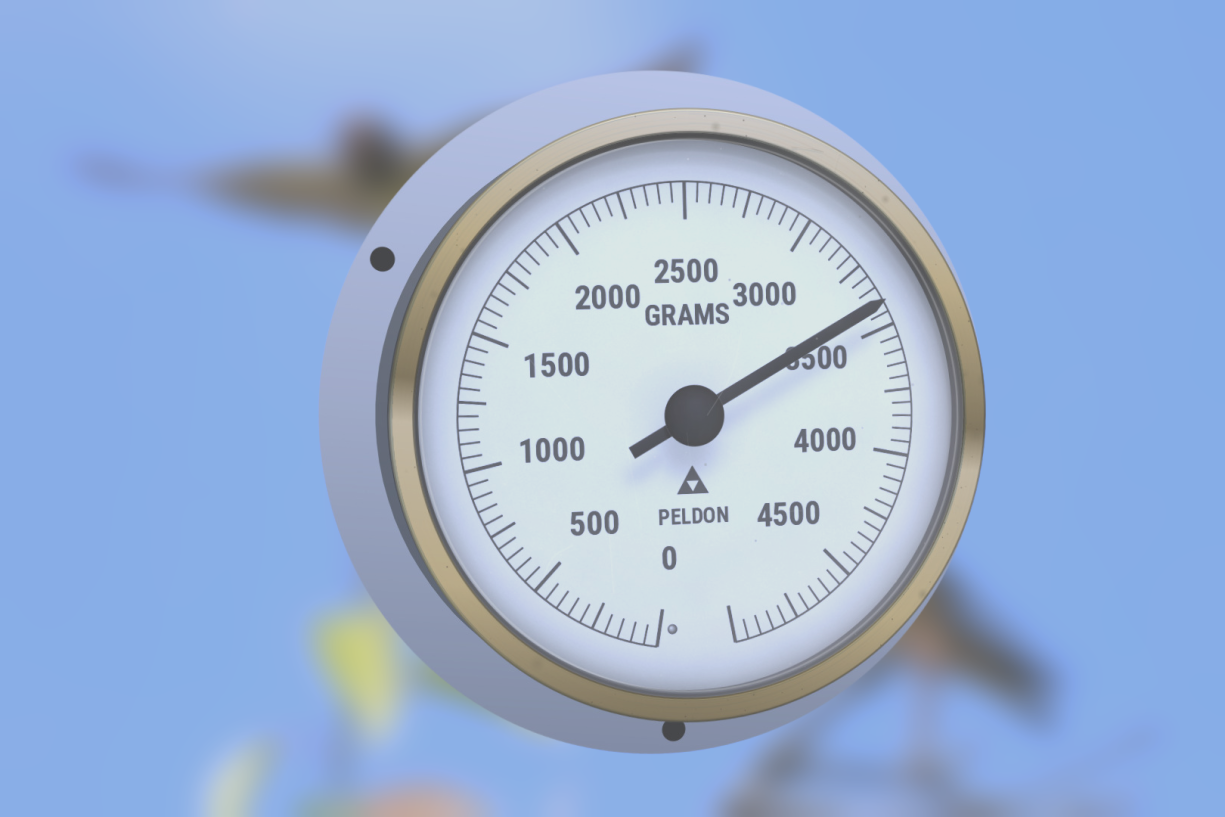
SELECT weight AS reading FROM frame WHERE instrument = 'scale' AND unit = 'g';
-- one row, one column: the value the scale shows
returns 3400 g
